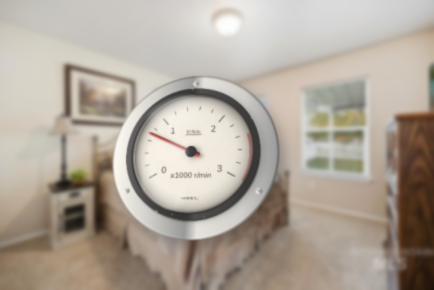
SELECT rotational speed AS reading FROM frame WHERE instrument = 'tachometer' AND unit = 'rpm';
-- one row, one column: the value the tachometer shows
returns 700 rpm
